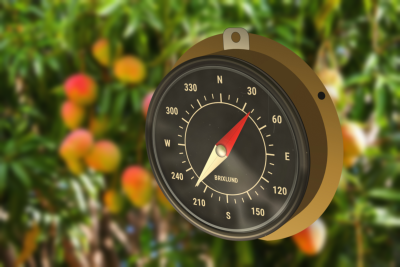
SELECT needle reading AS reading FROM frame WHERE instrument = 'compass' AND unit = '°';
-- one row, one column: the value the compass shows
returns 40 °
